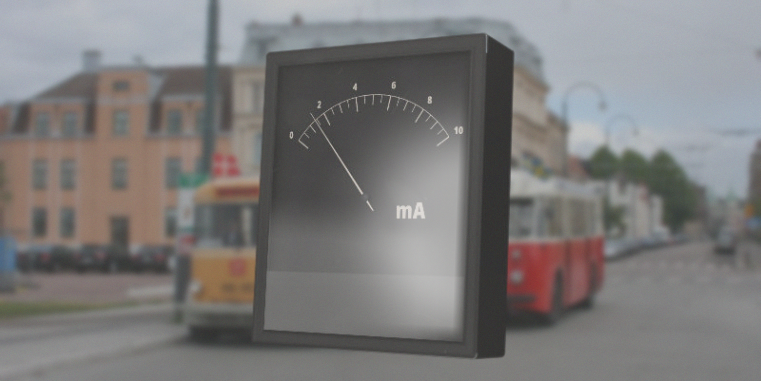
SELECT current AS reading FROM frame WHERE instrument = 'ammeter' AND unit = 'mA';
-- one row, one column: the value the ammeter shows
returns 1.5 mA
